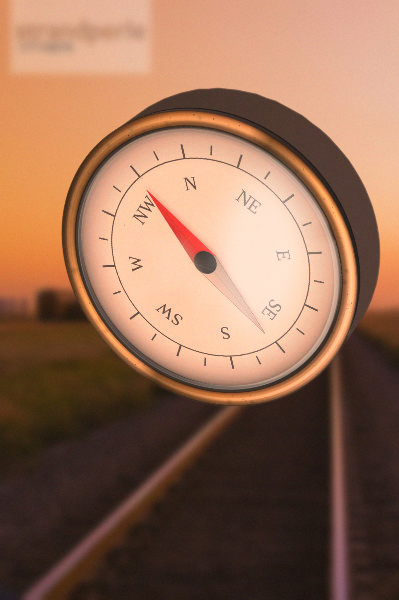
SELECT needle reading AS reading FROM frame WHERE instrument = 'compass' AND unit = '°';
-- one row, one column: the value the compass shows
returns 330 °
